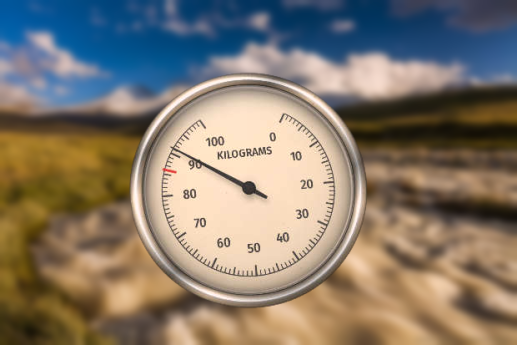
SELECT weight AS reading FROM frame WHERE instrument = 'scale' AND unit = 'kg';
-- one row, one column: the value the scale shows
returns 91 kg
